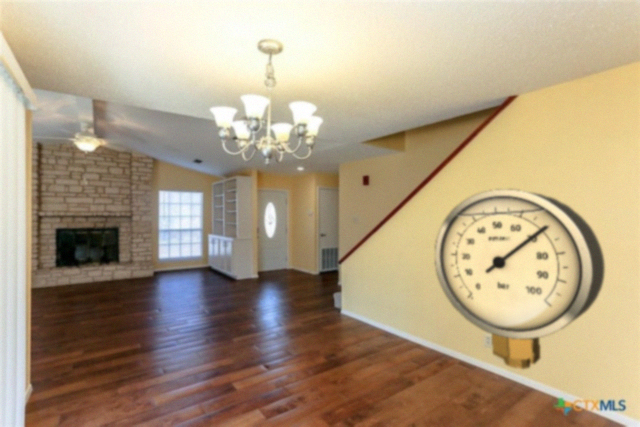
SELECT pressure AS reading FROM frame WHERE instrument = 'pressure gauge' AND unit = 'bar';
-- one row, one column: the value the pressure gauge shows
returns 70 bar
